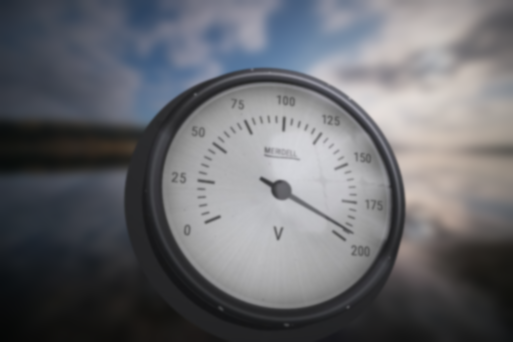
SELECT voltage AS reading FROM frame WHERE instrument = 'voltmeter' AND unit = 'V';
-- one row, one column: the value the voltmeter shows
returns 195 V
